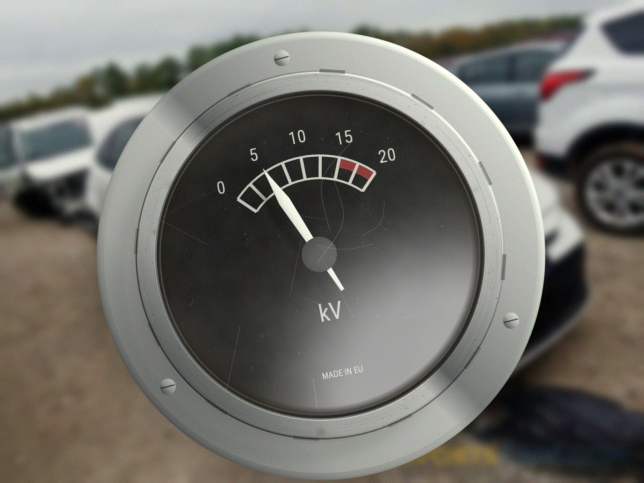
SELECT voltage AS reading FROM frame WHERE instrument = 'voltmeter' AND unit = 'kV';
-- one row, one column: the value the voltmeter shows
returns 5 kV
